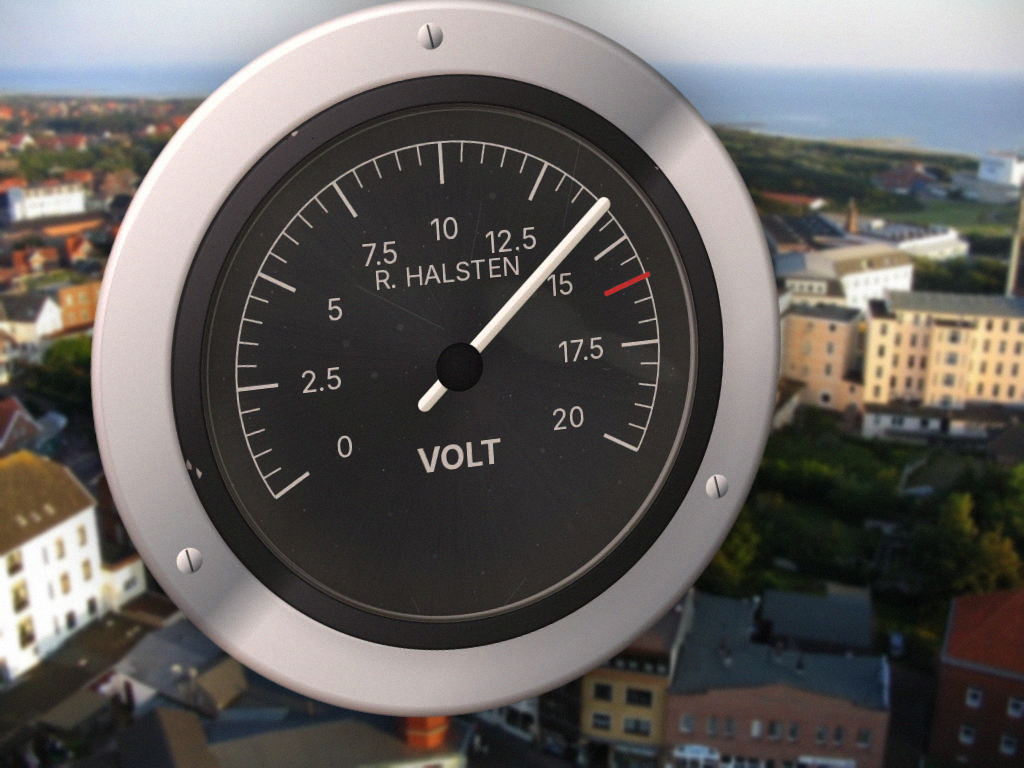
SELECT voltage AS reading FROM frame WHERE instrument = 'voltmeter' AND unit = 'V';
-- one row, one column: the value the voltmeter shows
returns 14 V
